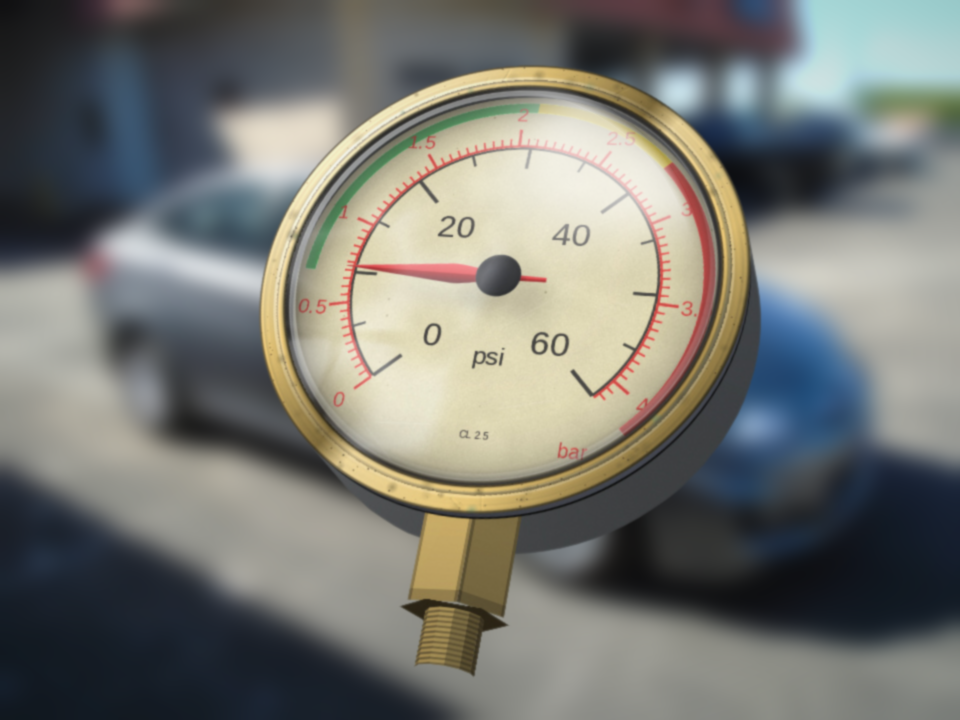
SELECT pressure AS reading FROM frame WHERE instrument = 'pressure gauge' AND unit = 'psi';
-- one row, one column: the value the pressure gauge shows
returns 10 psi
